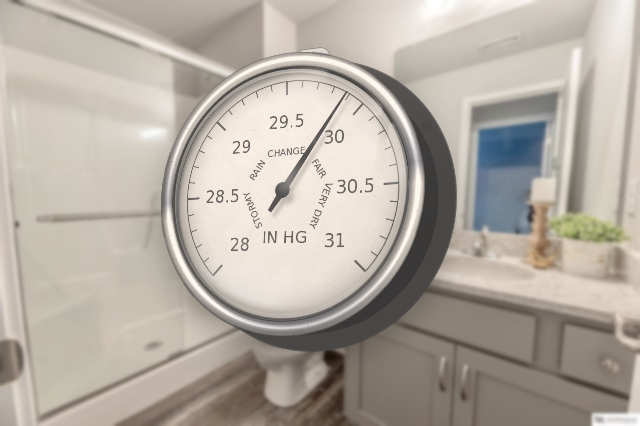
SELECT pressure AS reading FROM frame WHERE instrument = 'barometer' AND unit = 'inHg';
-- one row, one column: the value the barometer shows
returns 29.9 inHg
